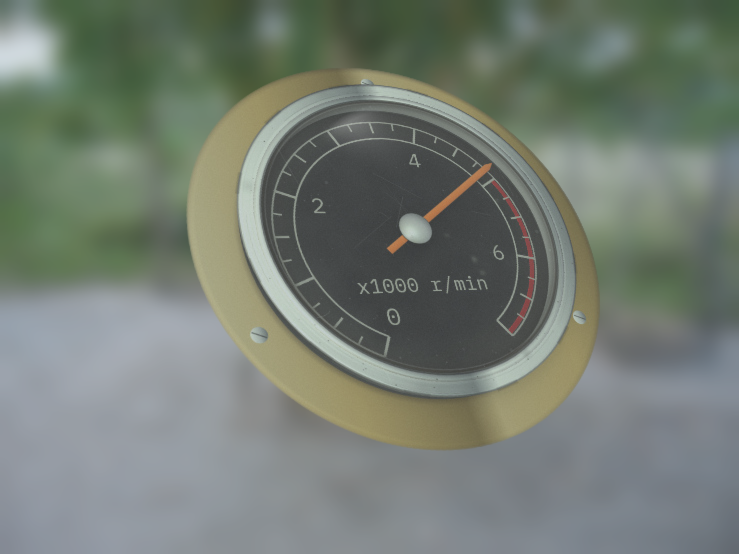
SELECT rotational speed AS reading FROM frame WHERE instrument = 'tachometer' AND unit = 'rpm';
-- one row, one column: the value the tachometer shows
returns 4875 rpm
